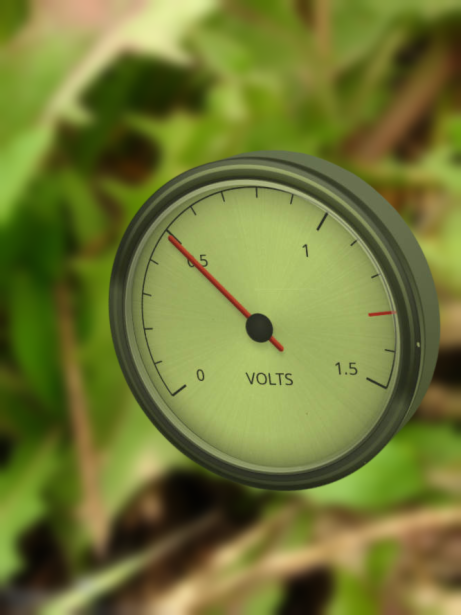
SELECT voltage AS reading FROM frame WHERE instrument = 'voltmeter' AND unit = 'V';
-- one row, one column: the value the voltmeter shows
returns 0.5 V
